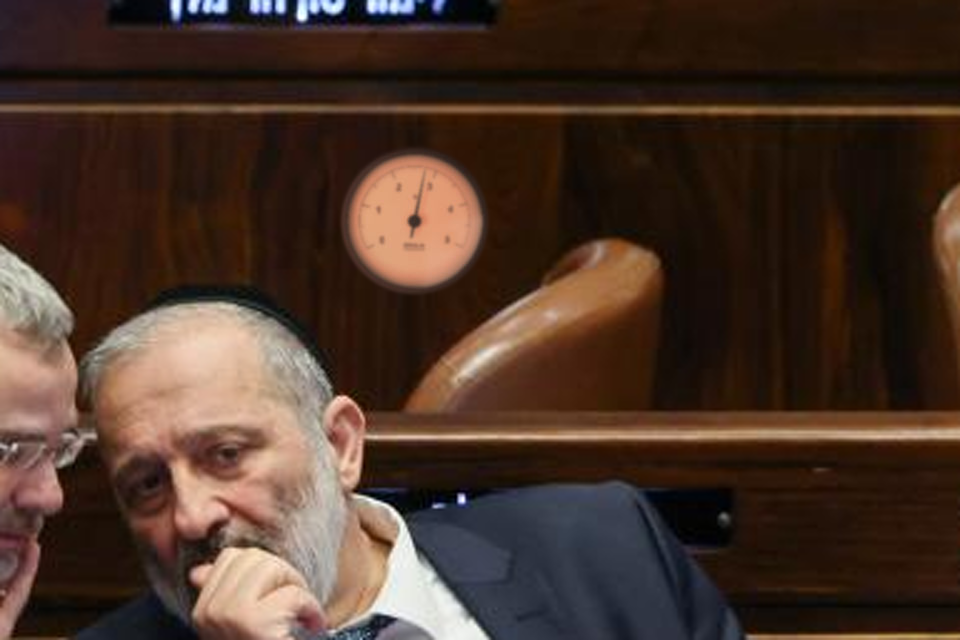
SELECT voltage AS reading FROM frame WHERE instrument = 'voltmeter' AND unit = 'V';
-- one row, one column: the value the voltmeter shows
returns 2.75 V
